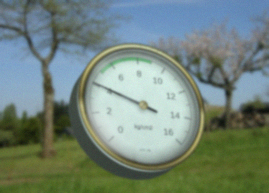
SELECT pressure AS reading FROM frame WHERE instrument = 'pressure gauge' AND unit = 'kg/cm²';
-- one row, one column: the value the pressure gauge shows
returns 4 kg/cm²
